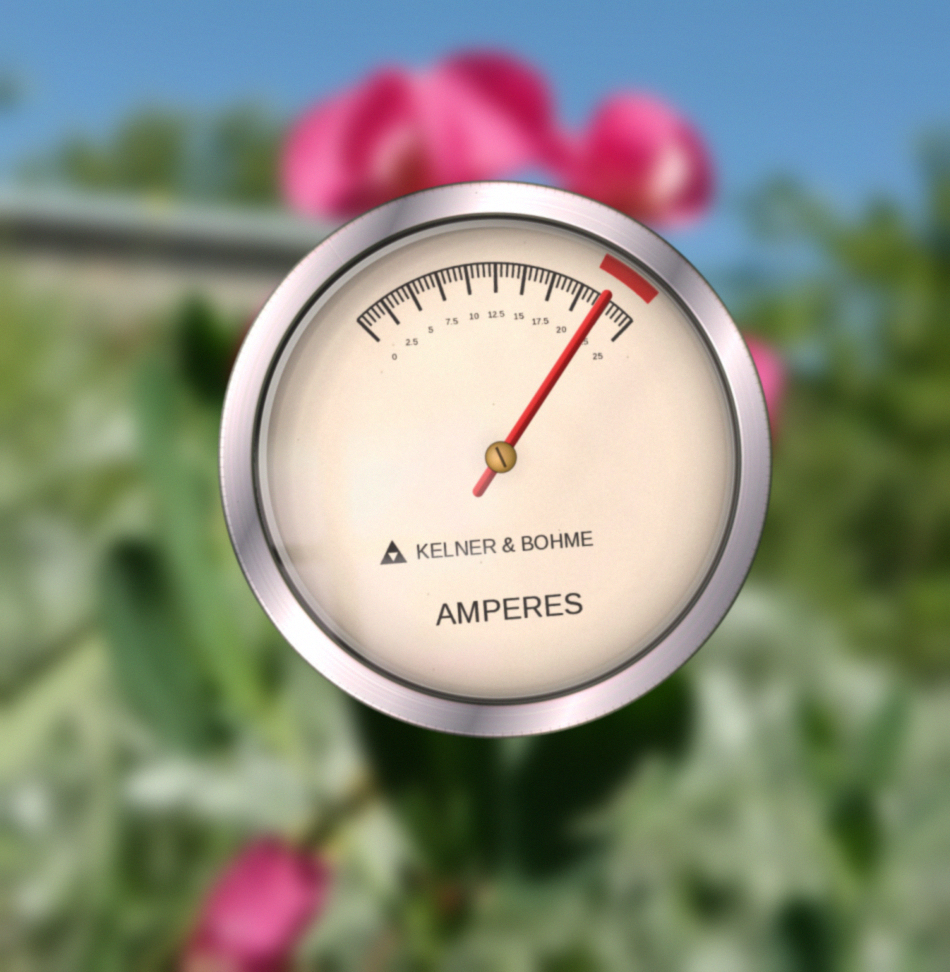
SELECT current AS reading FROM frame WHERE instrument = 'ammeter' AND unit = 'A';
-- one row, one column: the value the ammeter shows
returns 22 A
